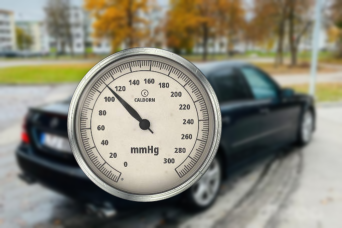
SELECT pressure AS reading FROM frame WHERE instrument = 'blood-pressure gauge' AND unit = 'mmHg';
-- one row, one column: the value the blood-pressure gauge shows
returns 110 mmHg
